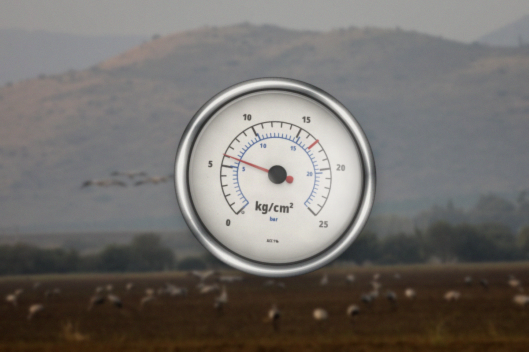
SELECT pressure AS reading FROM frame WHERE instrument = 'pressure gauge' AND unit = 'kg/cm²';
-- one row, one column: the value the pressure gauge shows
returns 6 kg/cm²
